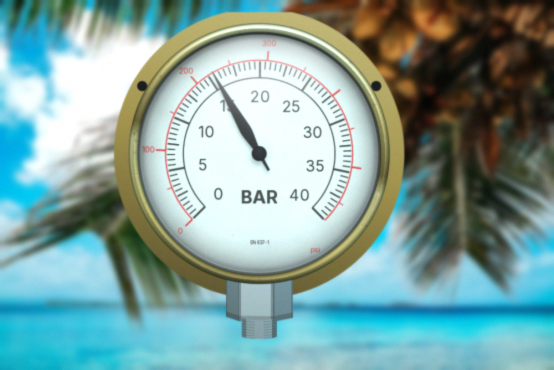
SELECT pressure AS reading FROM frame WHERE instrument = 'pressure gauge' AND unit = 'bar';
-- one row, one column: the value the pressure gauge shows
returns 15.5 bar
